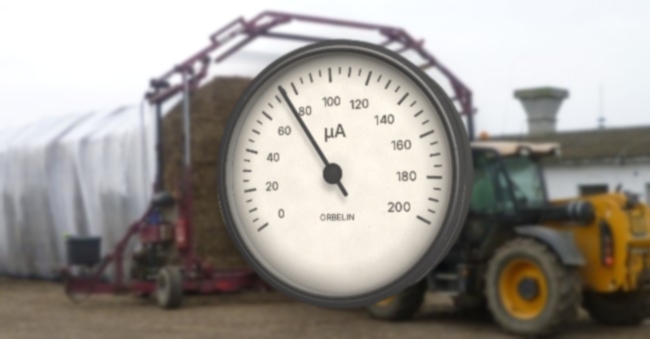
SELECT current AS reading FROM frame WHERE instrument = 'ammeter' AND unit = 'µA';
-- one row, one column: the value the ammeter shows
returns 75 µA
